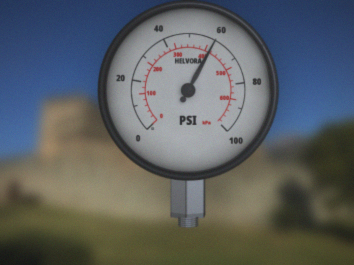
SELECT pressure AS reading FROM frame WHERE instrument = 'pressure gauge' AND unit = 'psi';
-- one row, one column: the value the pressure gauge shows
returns 60 psi
